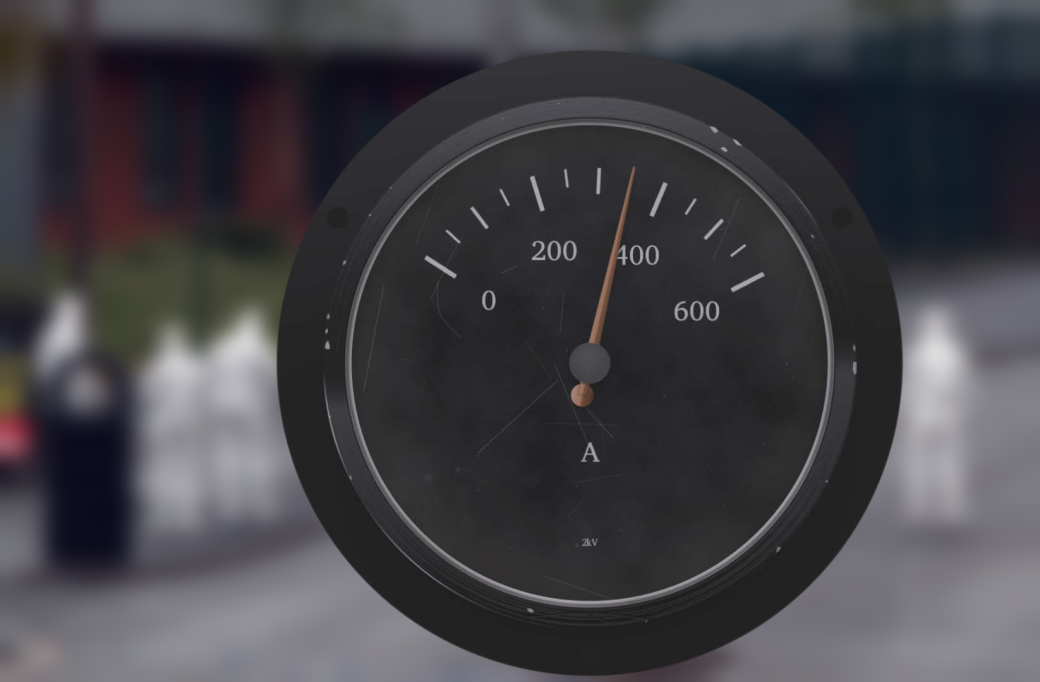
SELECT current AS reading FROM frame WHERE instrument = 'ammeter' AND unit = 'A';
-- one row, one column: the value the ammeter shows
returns 350 A
